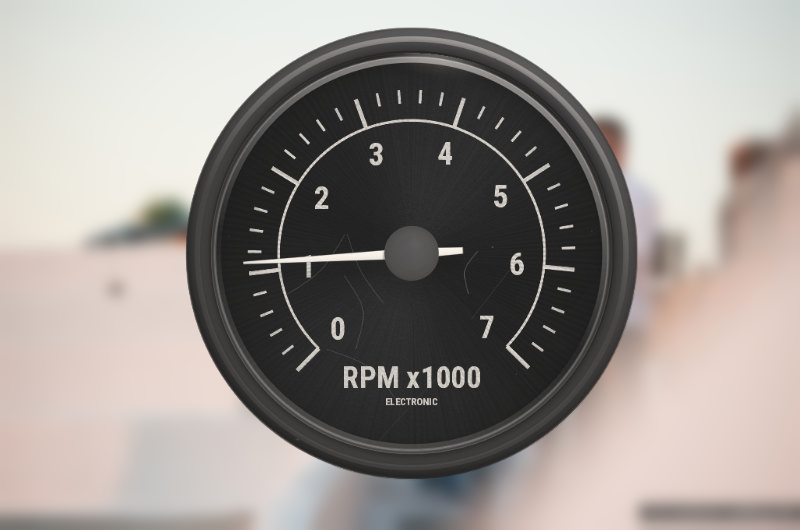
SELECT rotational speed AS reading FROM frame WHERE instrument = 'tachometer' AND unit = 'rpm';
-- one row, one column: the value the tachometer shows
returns 1100 rpm
